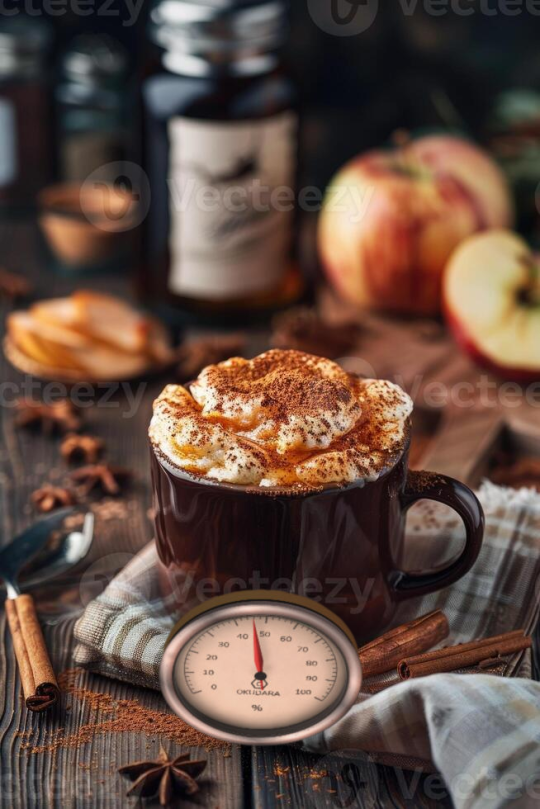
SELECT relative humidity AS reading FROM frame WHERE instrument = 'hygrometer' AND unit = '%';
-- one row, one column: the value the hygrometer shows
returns 46 %
